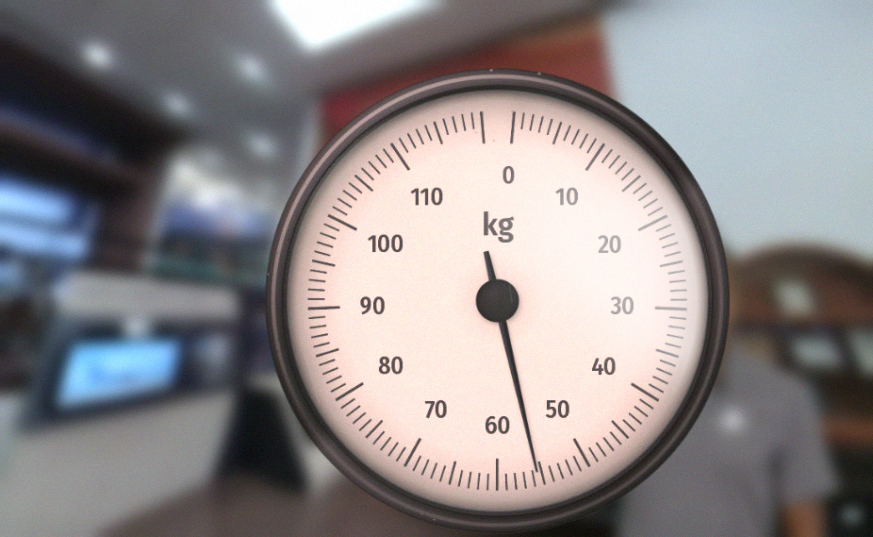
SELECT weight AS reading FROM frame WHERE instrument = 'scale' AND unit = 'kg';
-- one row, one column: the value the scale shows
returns 55.5 kg
